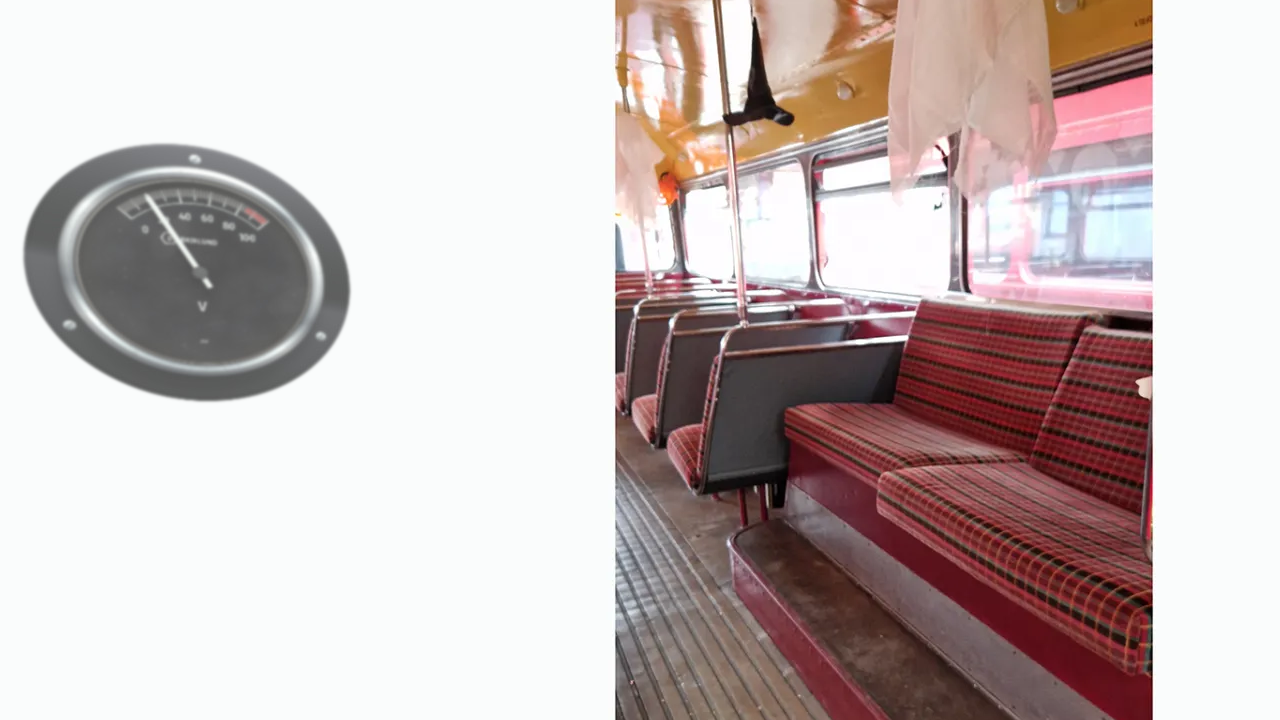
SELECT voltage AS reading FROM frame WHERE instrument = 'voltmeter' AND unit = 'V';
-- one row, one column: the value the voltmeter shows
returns 20 V
